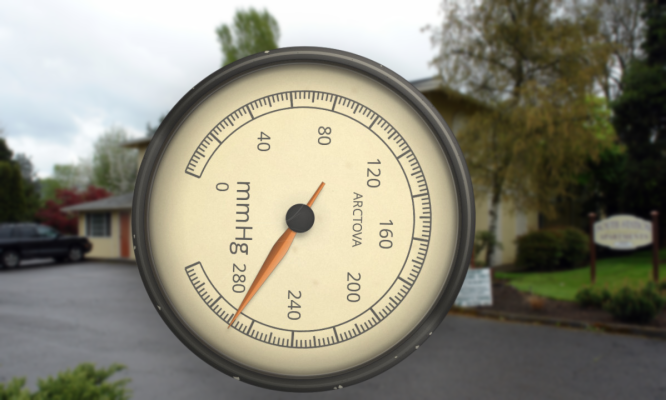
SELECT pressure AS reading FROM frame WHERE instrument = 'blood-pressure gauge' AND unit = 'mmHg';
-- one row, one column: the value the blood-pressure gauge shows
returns 268 mmHg
